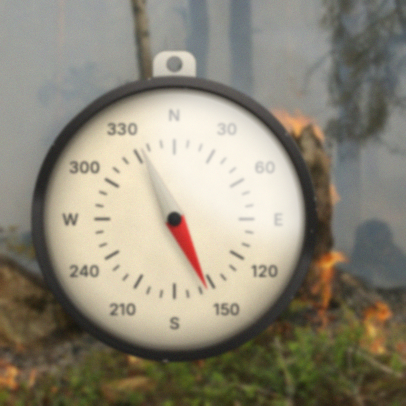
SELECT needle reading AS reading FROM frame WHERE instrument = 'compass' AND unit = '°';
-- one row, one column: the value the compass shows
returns 155 °
